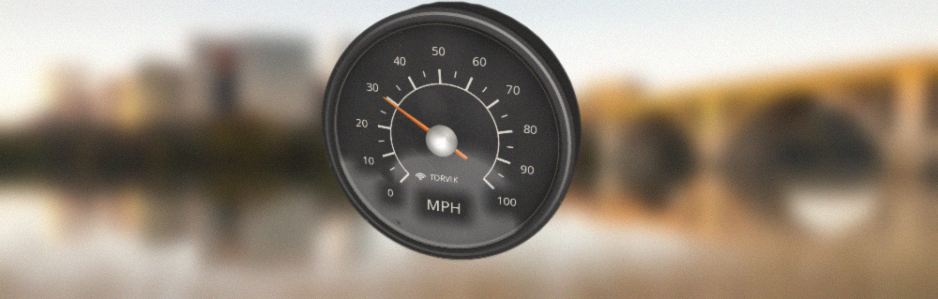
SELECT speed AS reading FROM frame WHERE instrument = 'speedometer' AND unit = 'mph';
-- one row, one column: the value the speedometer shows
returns 30 mph
